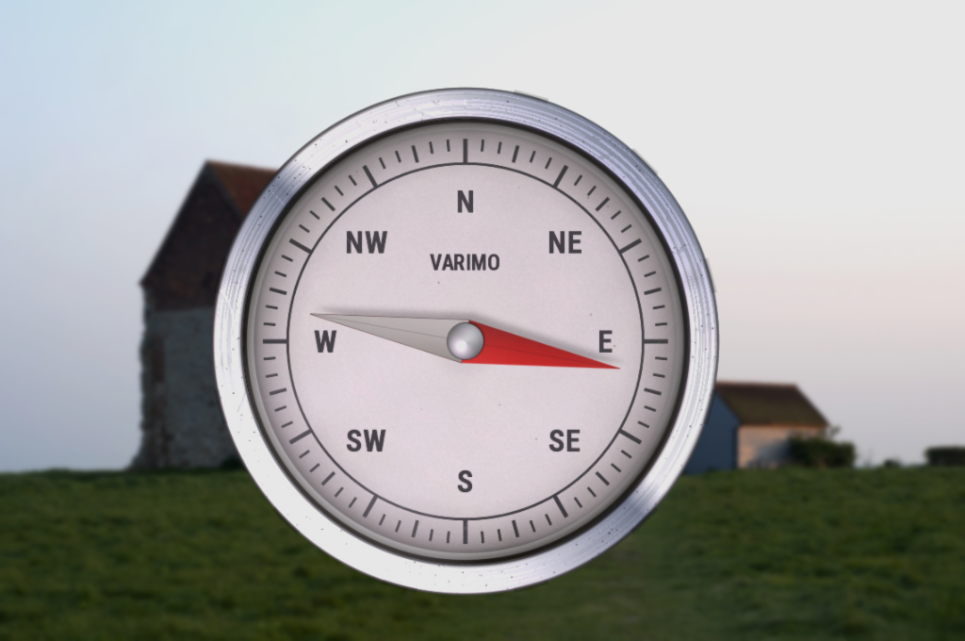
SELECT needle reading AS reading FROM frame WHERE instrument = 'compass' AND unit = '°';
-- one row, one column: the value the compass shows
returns 100 °
